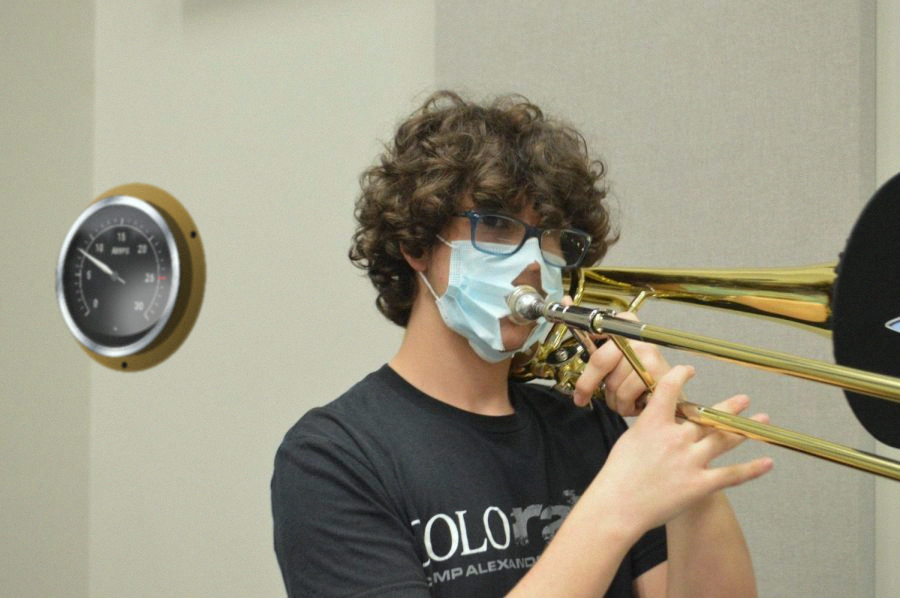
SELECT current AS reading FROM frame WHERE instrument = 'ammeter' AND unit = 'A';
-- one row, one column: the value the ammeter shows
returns 8 A
